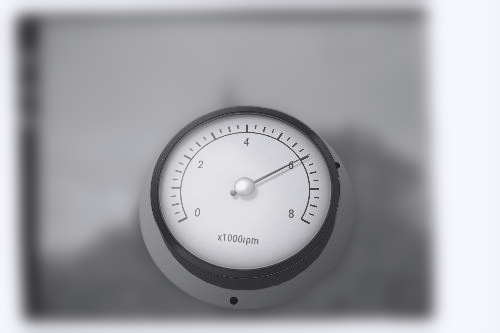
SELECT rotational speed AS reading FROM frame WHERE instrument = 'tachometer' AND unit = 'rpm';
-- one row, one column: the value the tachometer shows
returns 6000 rpm
